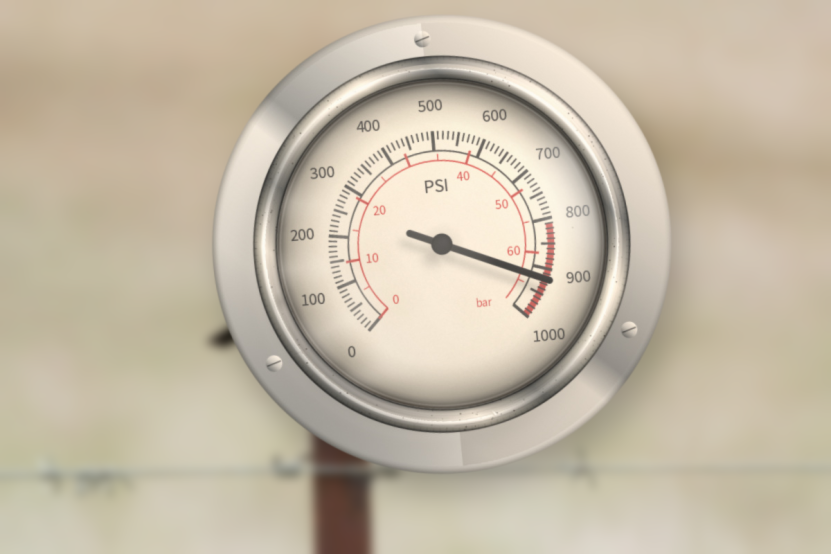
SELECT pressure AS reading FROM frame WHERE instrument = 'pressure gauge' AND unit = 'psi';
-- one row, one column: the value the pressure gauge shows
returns 920 psi
